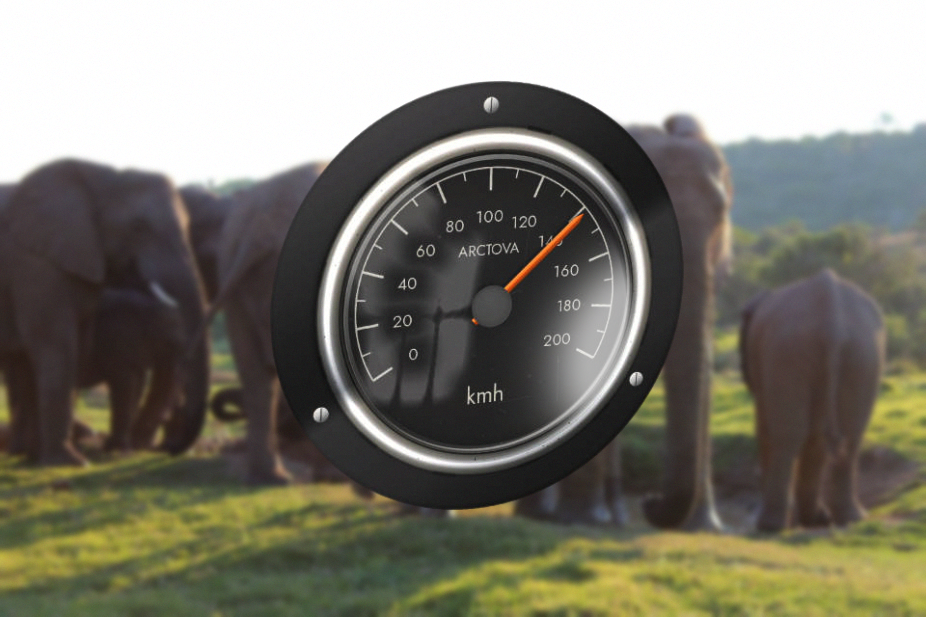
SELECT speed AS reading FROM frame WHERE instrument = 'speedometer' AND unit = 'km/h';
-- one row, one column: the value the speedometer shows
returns 140 km/h
